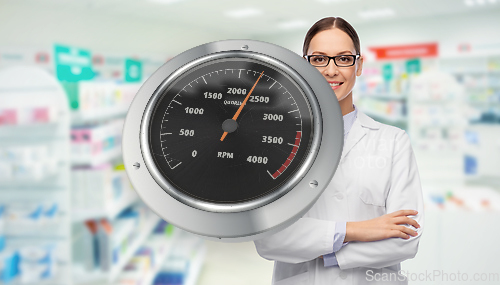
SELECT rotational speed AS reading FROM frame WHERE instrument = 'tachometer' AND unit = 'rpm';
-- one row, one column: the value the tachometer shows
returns 2300 rpm
